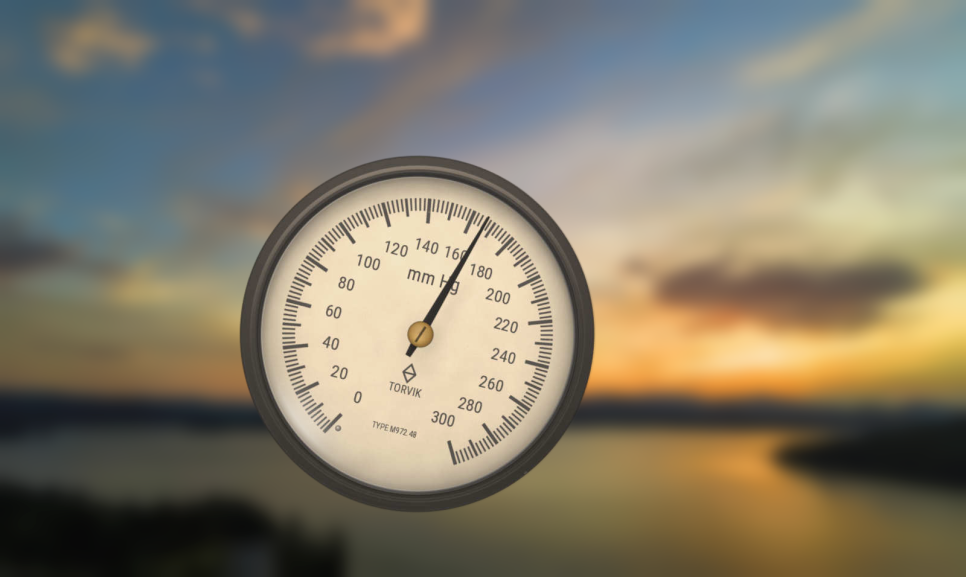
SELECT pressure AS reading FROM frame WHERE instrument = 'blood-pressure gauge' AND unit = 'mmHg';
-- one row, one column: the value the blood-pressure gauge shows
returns 166 mmHg
